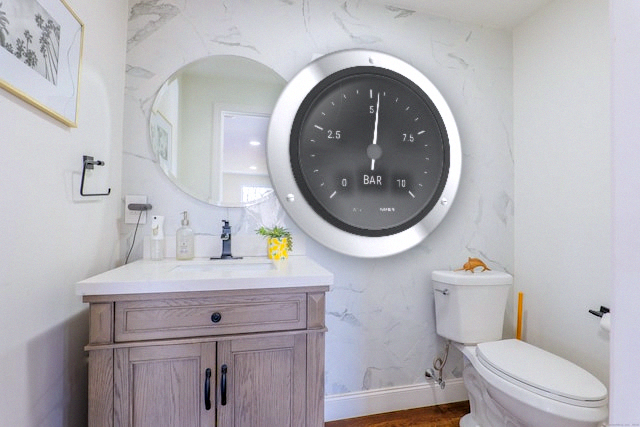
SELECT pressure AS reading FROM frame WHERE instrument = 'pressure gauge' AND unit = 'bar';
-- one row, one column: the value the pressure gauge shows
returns 5.25 bar
